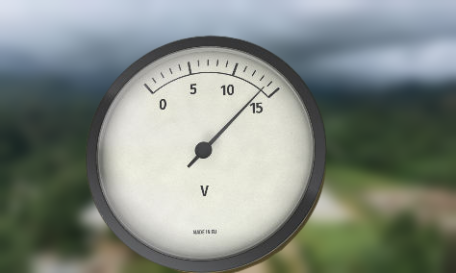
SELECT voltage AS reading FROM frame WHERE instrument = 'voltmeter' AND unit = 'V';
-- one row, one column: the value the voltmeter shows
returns 14 V
